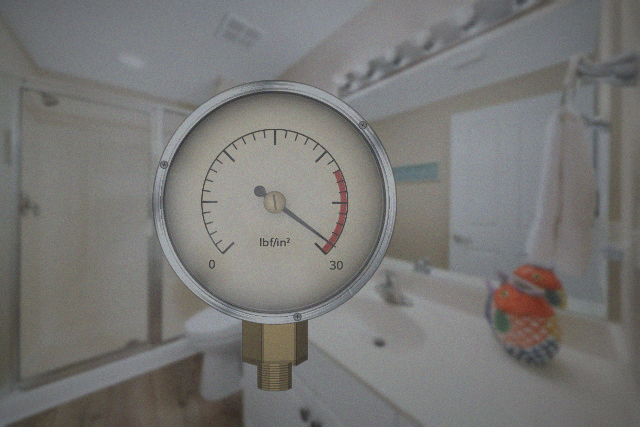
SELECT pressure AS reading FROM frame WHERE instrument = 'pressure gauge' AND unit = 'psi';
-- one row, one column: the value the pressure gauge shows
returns 29 psi
